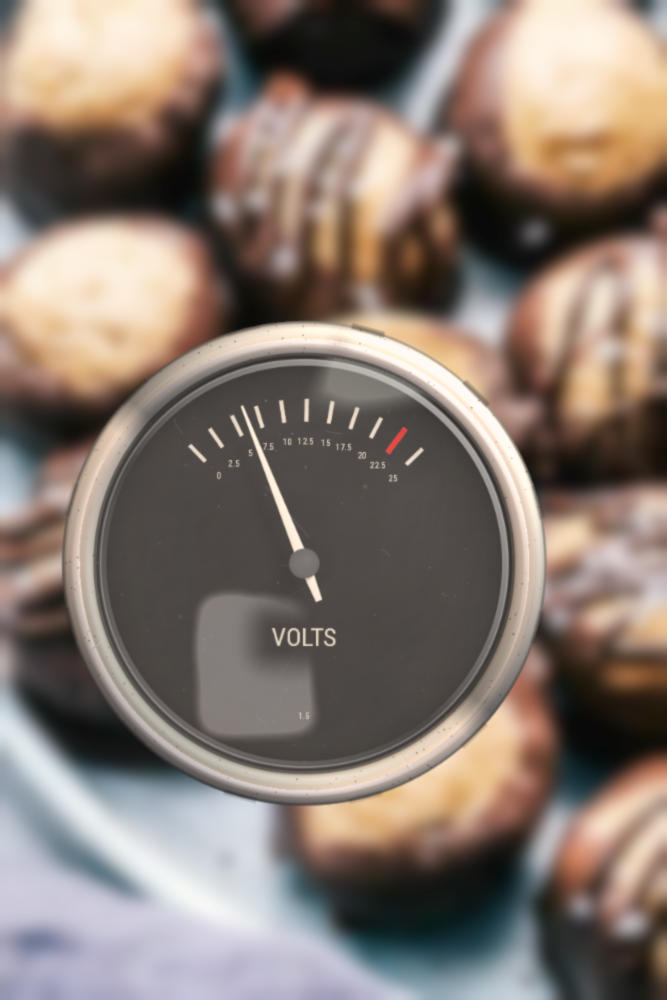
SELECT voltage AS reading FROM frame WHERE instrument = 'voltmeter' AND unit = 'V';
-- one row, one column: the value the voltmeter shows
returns 6.25 V
